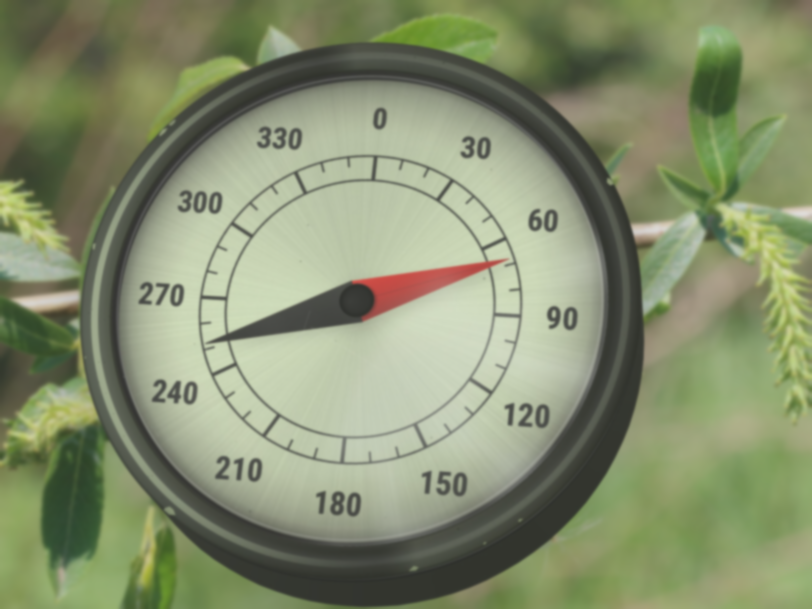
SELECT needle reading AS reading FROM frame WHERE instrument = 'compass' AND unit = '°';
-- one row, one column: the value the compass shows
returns 70 °
